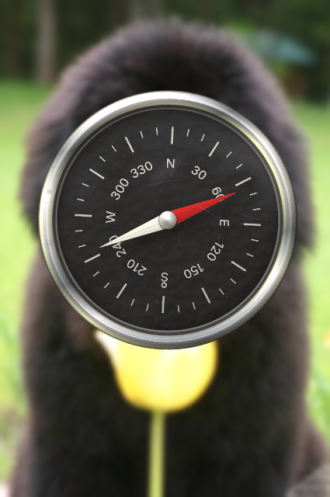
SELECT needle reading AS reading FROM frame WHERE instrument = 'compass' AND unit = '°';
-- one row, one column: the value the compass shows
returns 65 °
